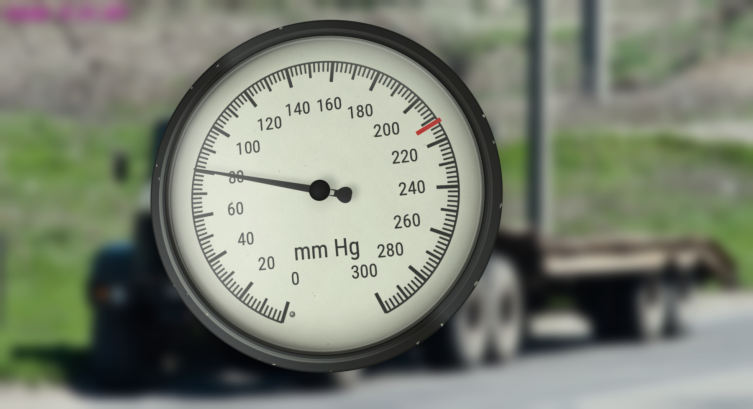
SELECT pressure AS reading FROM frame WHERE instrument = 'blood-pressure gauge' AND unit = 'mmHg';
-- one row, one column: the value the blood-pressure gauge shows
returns 80 mmHg
